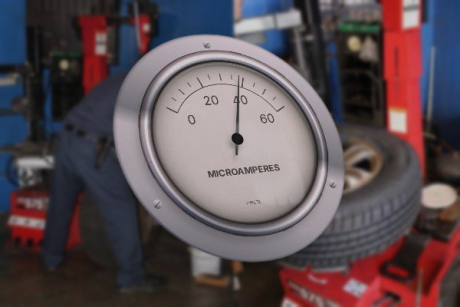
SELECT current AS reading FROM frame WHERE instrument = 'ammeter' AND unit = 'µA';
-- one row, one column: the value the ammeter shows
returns 37.5 µA
